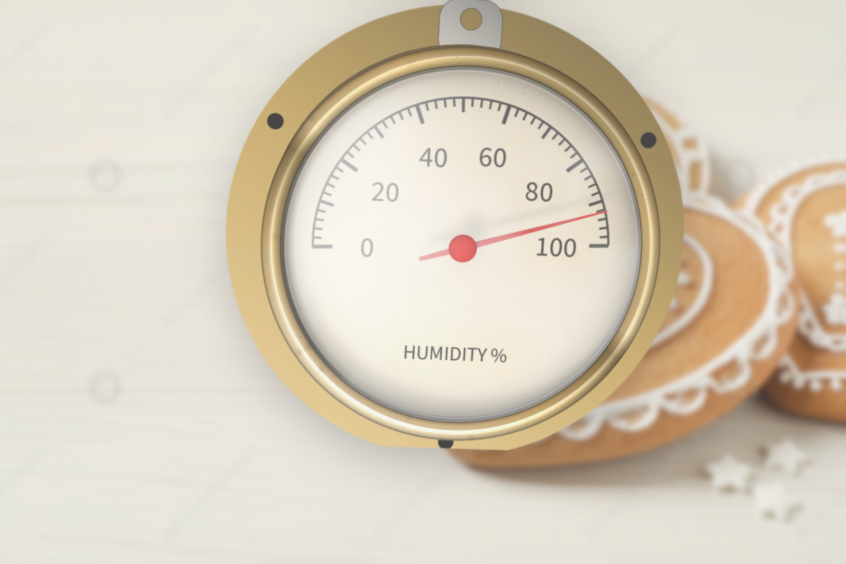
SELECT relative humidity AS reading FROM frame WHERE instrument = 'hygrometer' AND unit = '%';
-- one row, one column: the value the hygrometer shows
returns 92 %
